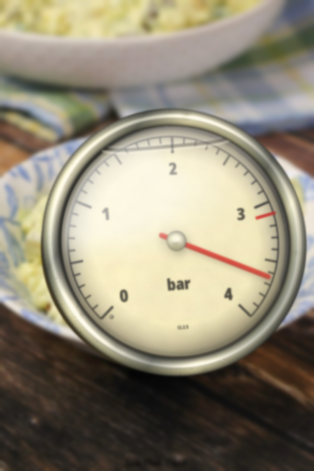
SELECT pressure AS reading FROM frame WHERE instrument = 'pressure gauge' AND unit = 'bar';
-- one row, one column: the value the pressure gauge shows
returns 3.65 bar
